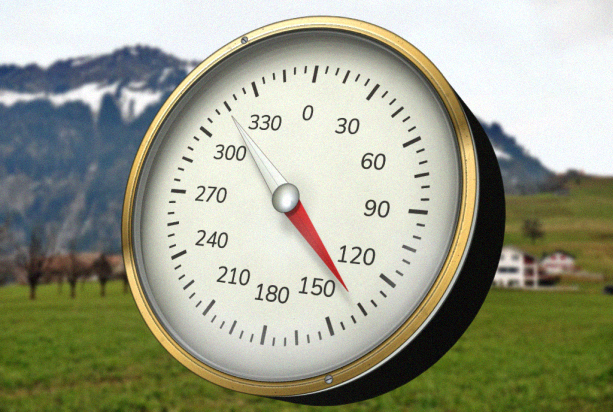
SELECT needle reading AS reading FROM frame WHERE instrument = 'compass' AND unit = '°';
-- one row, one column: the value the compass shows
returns 135 °
